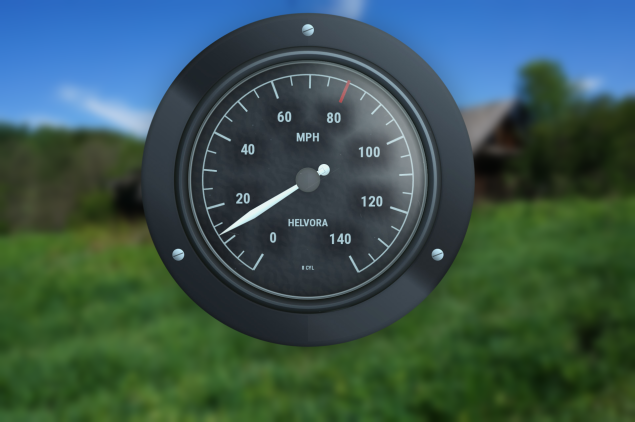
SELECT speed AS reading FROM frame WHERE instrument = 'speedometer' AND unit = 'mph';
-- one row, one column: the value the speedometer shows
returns 12.5 mph
